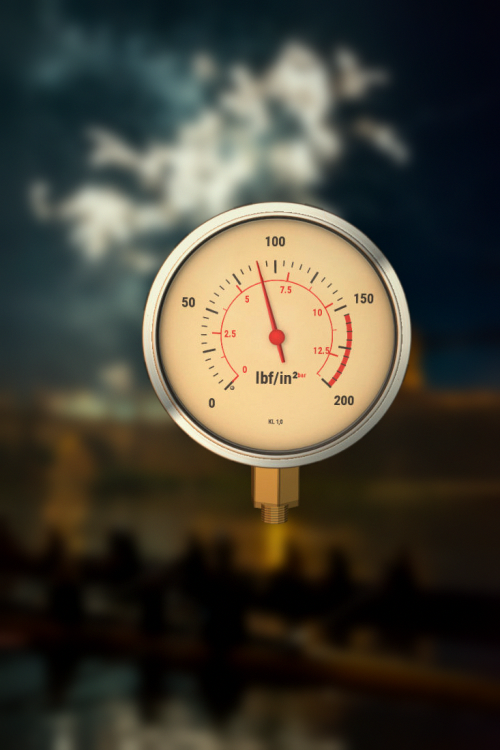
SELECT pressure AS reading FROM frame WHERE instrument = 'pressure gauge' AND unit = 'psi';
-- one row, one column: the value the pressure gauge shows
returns 90 psi
